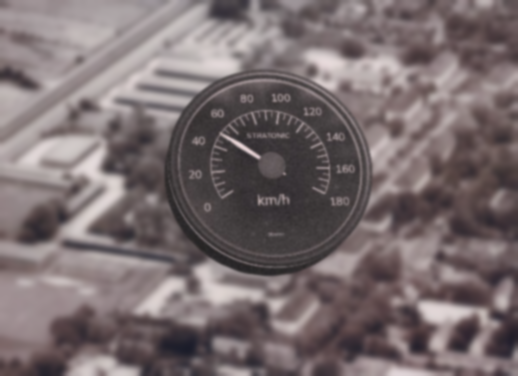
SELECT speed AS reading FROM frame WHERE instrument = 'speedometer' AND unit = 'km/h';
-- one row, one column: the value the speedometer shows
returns 50 km/h
